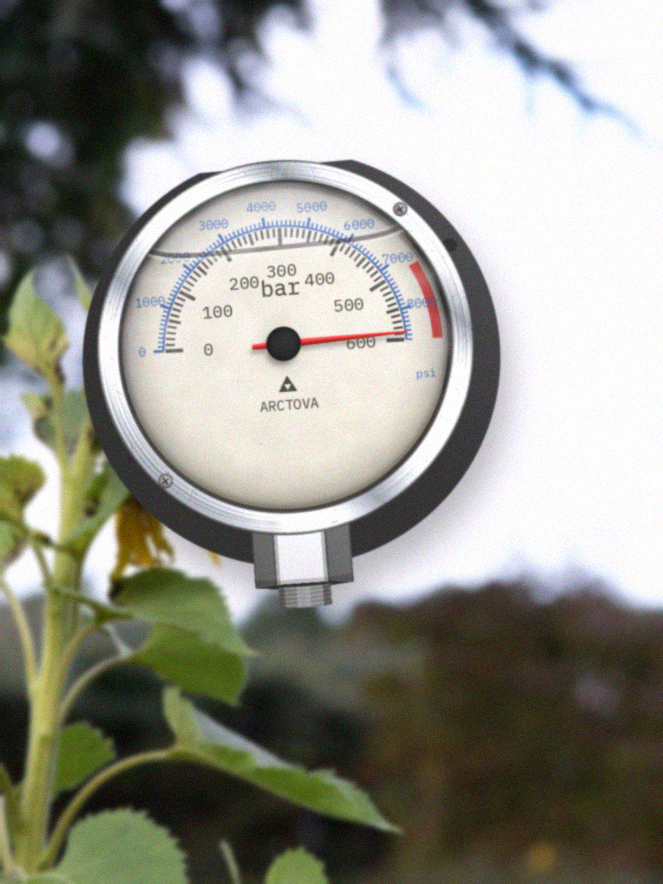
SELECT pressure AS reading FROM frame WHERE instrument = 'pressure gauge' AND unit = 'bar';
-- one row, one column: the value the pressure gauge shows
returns 590 bar
